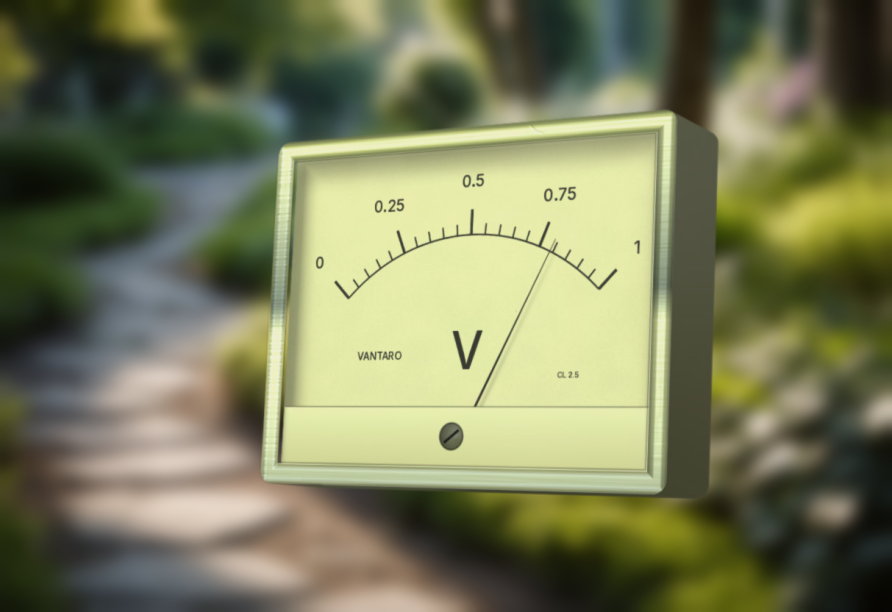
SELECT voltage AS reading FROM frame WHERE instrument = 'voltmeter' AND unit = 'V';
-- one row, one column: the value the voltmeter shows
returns 0.8 V
